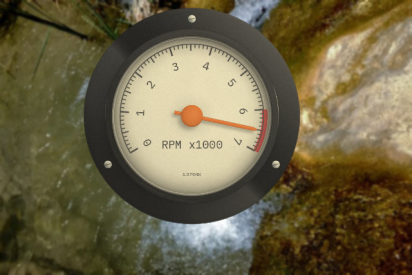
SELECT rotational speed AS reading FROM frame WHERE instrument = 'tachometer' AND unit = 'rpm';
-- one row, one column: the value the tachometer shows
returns 6500 rpm
